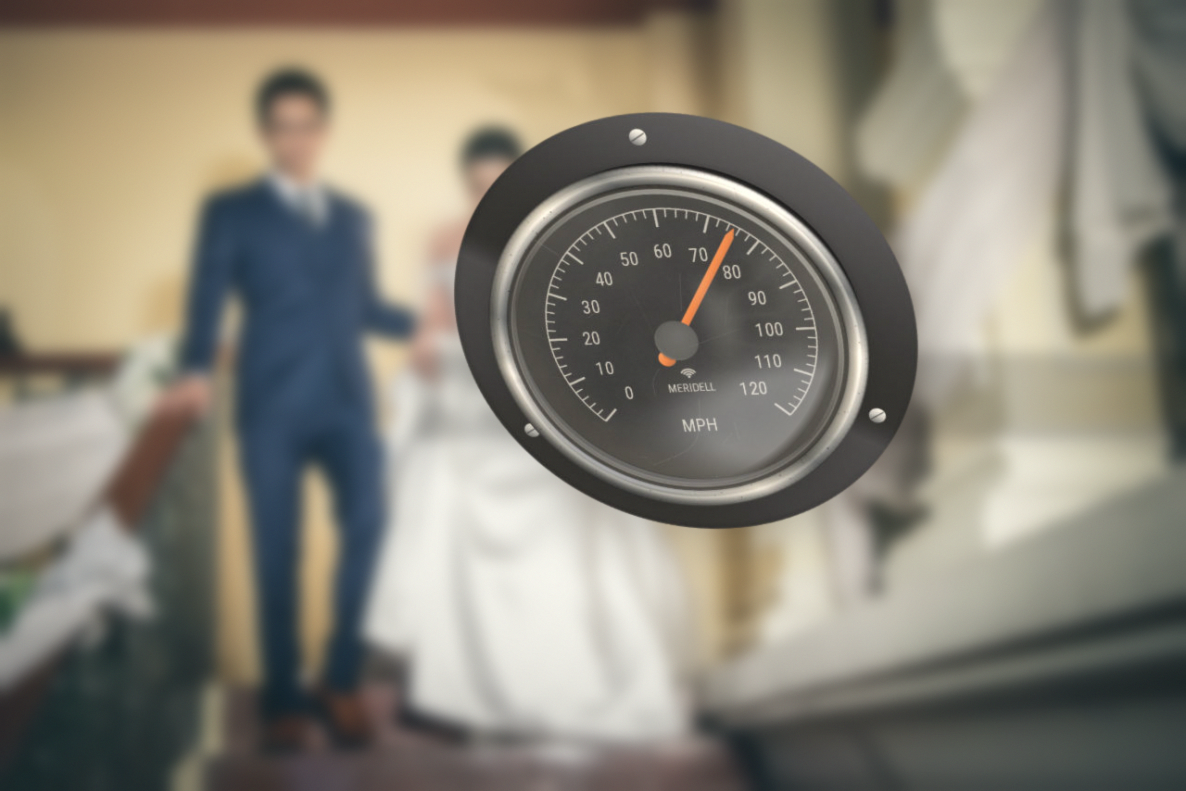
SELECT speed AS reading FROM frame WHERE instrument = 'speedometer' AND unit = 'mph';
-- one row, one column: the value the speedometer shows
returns 75 mph
